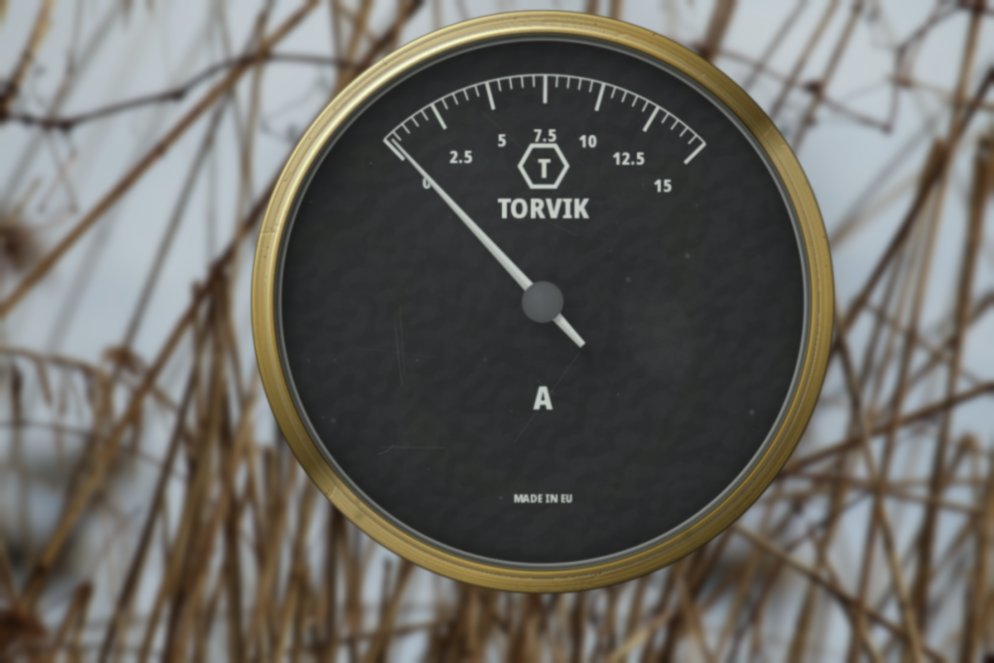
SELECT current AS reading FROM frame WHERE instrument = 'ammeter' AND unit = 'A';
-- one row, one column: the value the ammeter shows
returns 0.25 A
